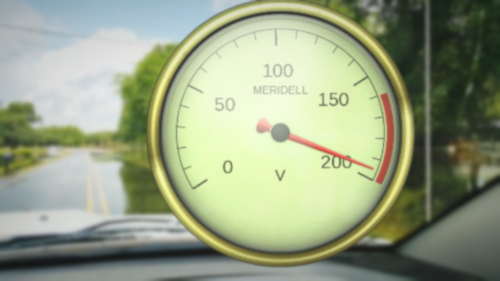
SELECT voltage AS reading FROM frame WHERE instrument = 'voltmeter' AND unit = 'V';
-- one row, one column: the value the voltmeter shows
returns 195 V
